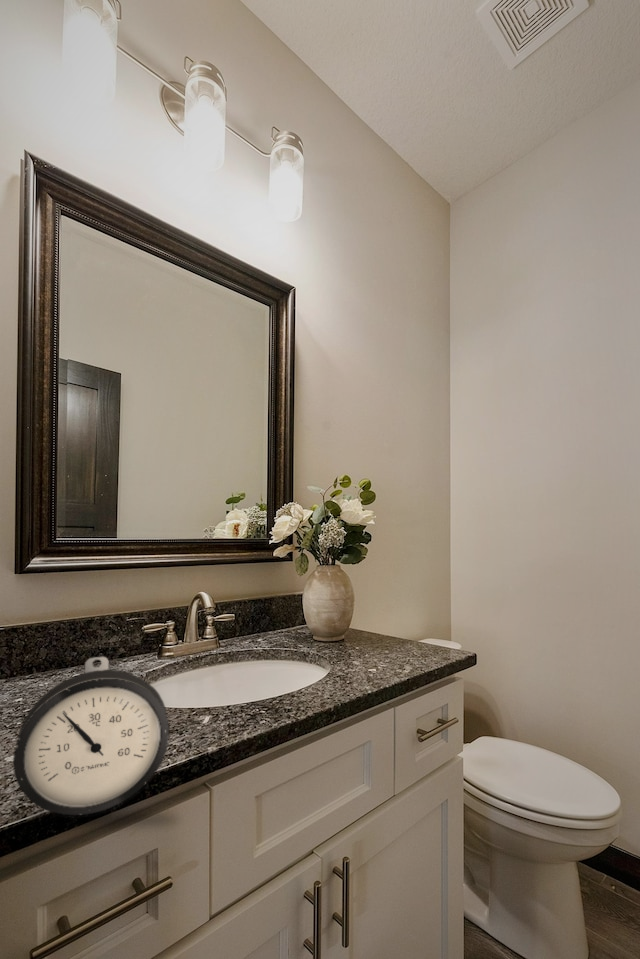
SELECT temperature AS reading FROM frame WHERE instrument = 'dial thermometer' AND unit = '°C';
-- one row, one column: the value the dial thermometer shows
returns 22 °C
